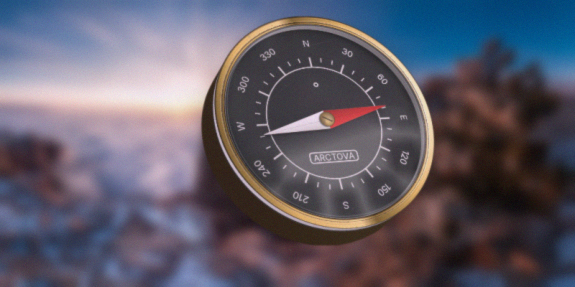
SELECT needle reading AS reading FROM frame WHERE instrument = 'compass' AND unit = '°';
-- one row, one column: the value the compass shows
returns 80 °
